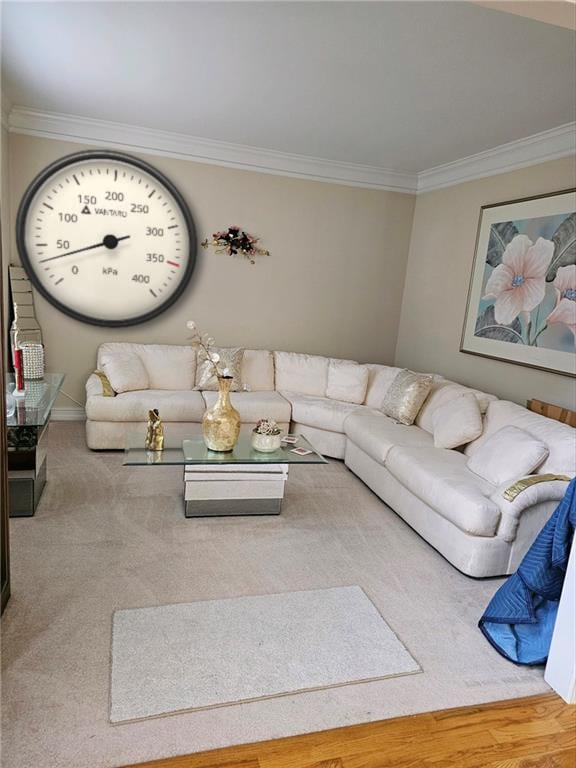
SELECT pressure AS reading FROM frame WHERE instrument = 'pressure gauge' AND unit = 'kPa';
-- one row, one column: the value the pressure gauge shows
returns 30 kPa
